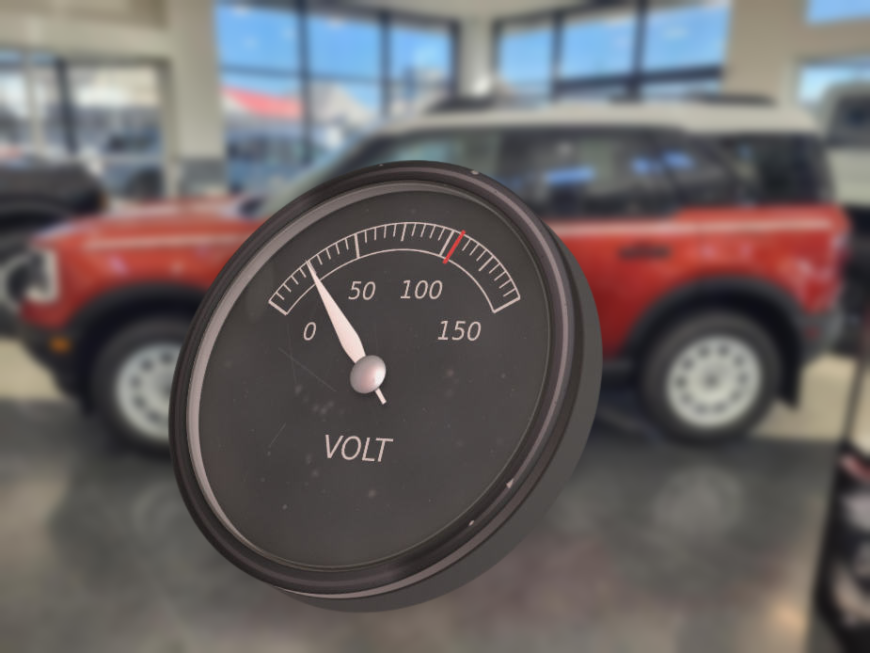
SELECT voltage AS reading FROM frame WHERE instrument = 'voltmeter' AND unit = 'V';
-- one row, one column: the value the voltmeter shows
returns 25 V
